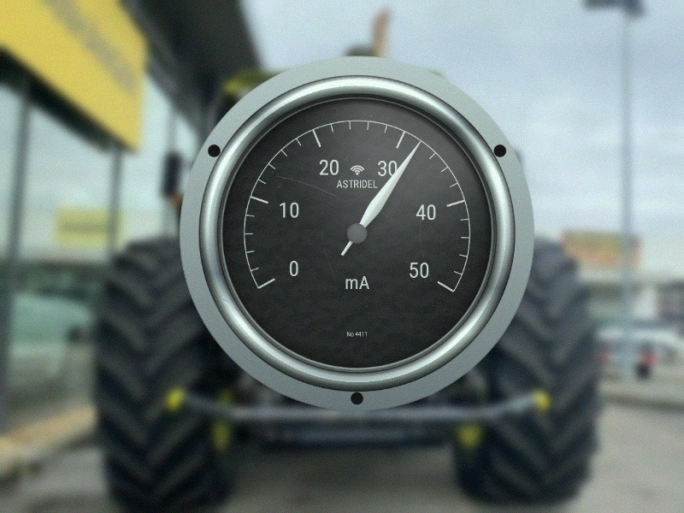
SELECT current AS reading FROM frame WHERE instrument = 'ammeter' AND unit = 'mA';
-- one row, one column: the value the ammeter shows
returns 32 mA
